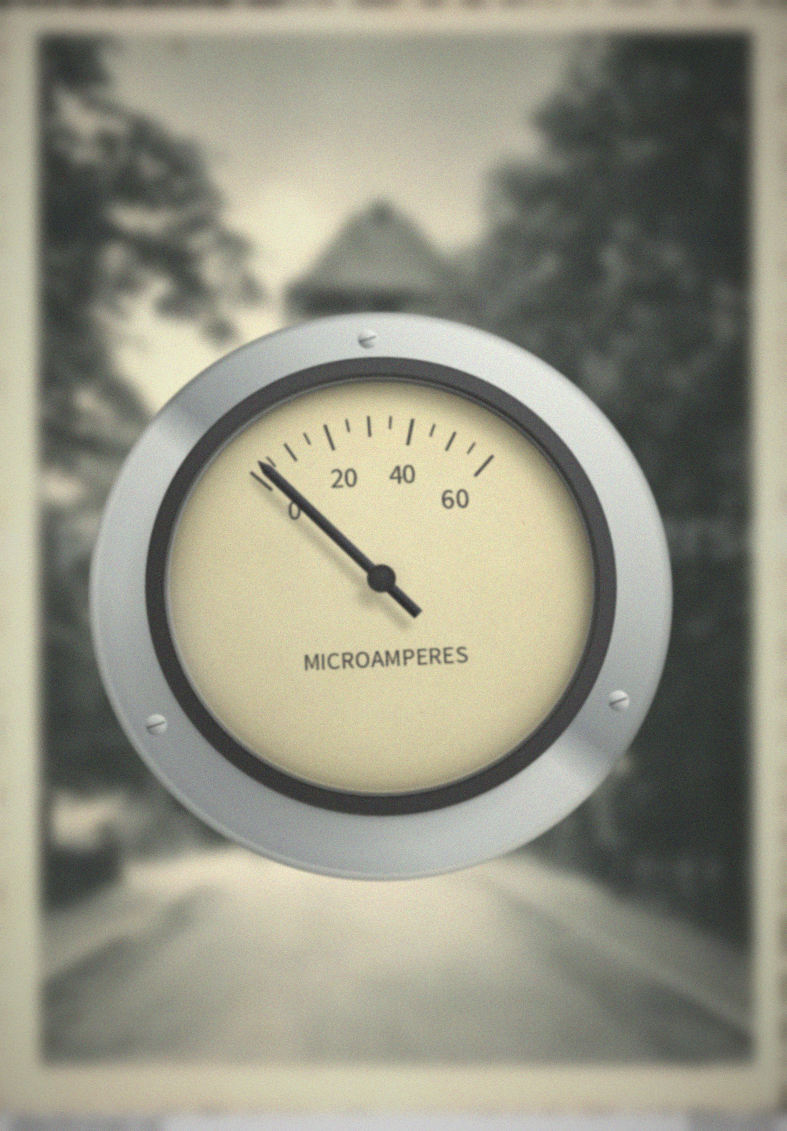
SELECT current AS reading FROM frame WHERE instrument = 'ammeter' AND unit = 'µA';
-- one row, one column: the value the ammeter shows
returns 2.5 µA
